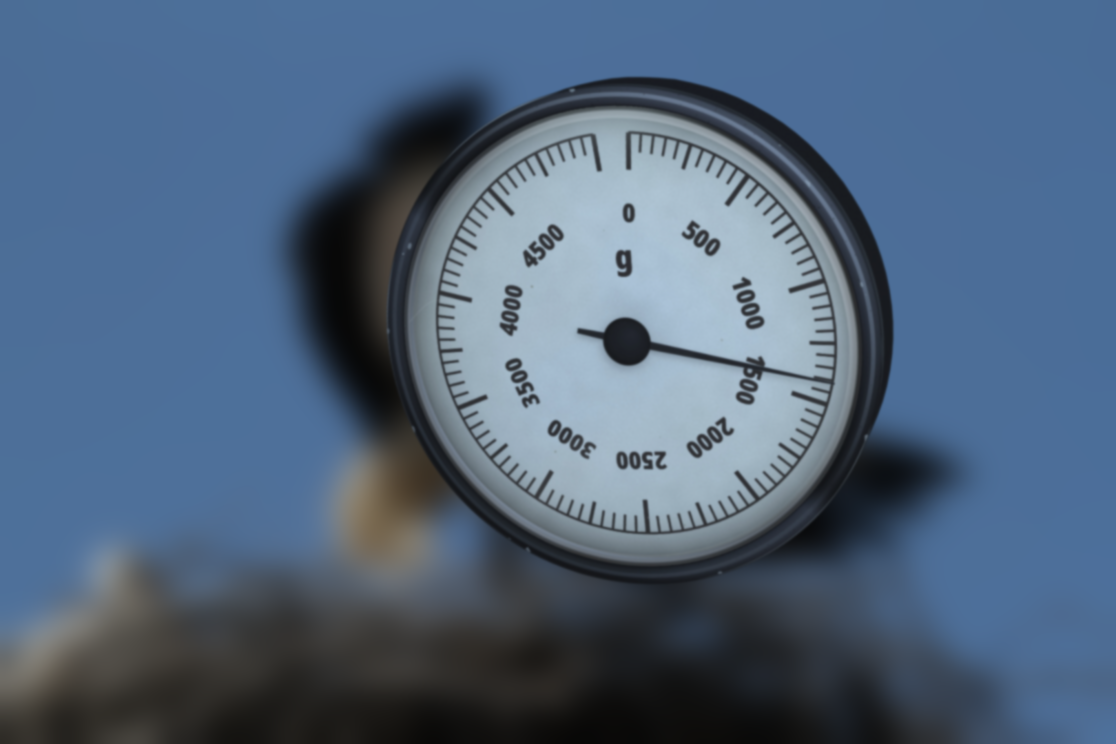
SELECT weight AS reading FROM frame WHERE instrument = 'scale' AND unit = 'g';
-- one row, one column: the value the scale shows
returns 1400 g
